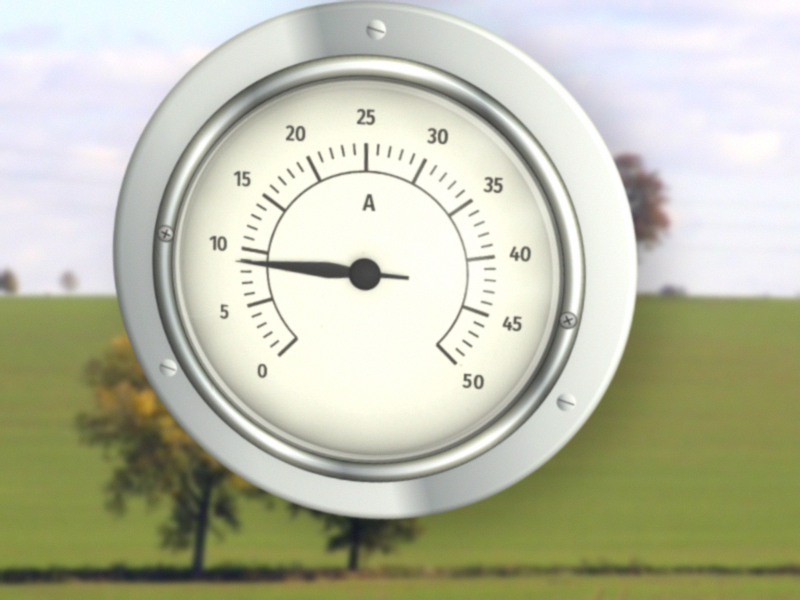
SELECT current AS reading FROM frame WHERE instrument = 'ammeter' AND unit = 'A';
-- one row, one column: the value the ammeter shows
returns 9 A
